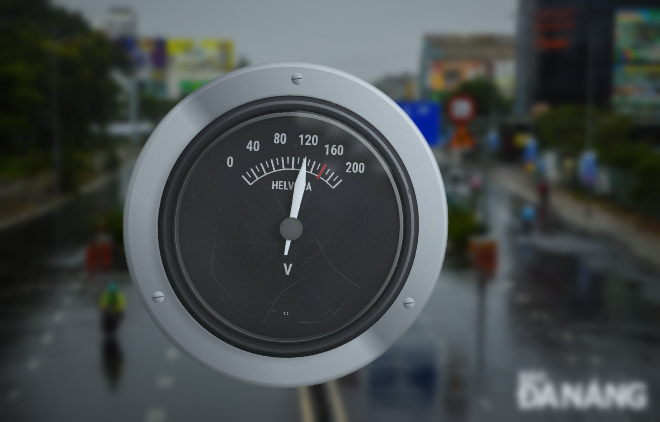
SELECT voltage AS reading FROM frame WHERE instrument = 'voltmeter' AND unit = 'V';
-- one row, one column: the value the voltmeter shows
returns 120 V
